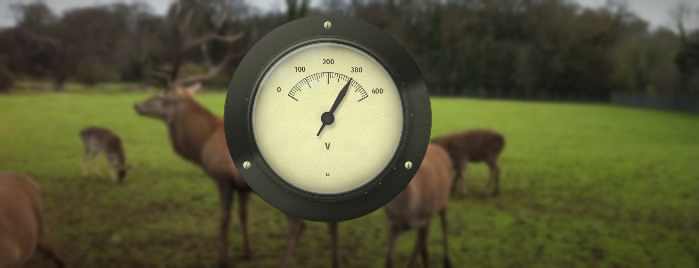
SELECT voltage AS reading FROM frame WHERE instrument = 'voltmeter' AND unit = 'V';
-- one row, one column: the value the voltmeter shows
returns 300 V
